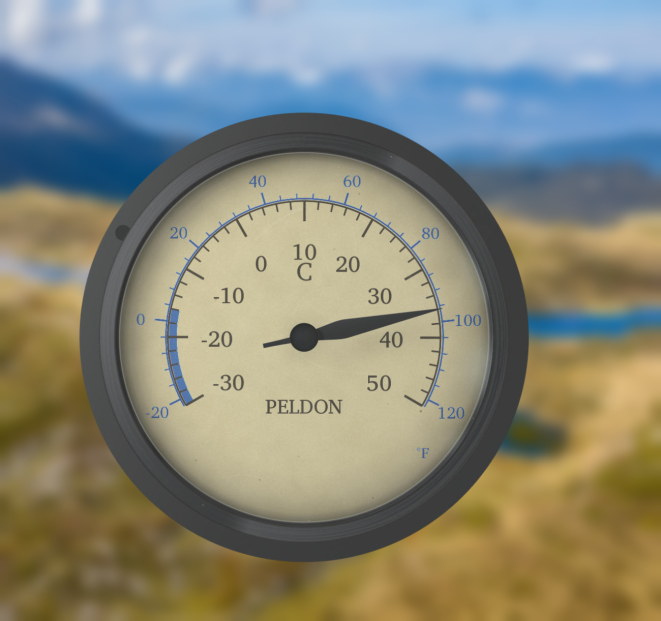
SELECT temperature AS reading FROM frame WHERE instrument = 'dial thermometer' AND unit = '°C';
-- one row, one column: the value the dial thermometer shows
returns 36 °C
